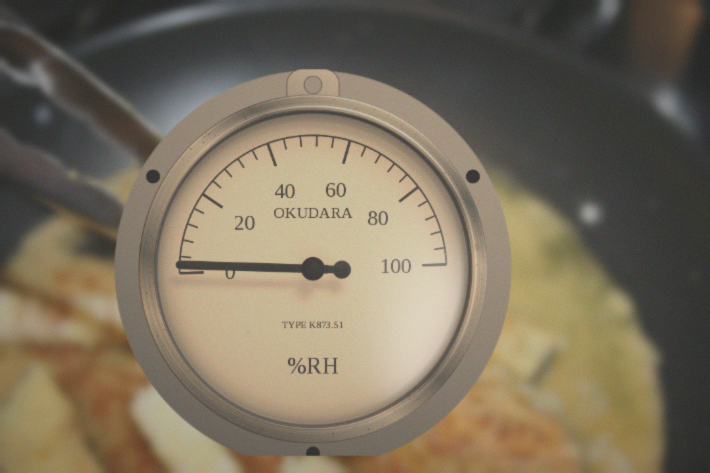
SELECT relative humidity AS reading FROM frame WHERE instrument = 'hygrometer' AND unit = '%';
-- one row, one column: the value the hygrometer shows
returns 2 %
